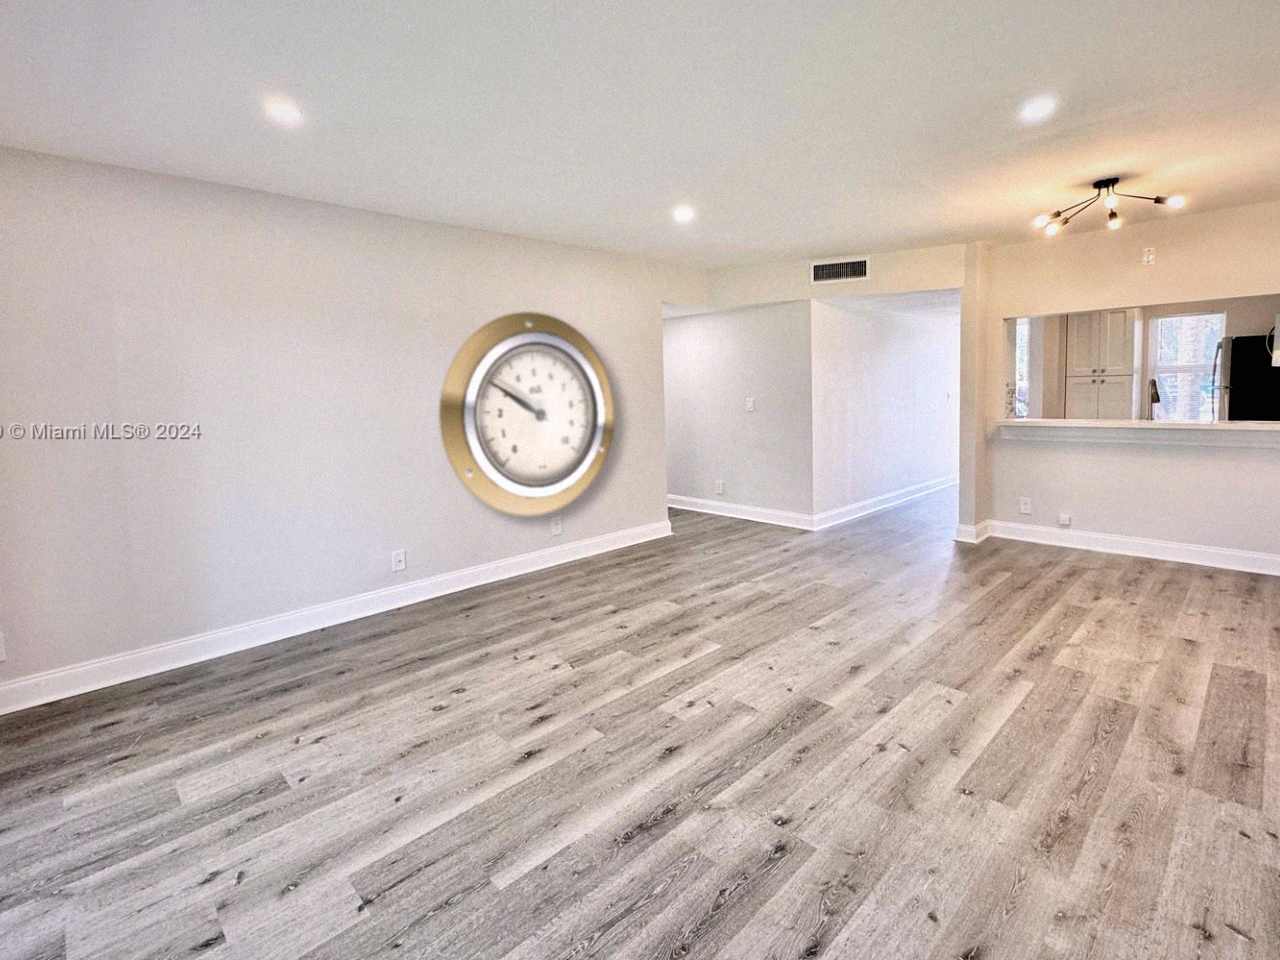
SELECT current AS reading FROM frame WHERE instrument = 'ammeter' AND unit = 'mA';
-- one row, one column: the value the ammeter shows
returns 3 mA
